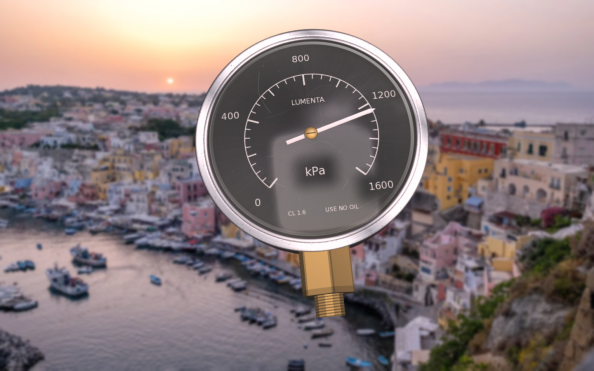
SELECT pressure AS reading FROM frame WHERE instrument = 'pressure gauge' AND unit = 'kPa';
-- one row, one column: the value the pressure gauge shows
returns 1250 kPa
